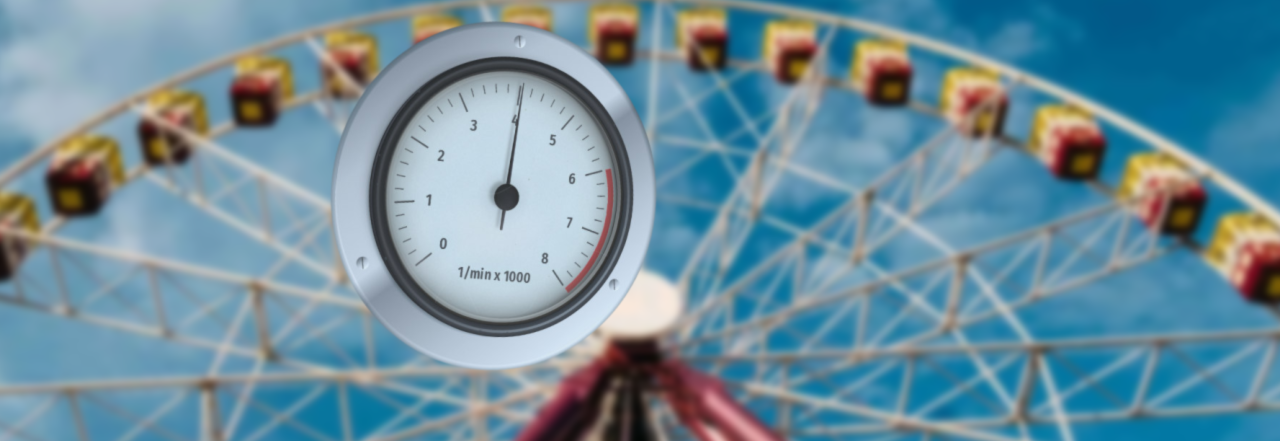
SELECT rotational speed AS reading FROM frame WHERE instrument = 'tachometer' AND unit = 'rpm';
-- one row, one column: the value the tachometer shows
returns 4000 rpm
